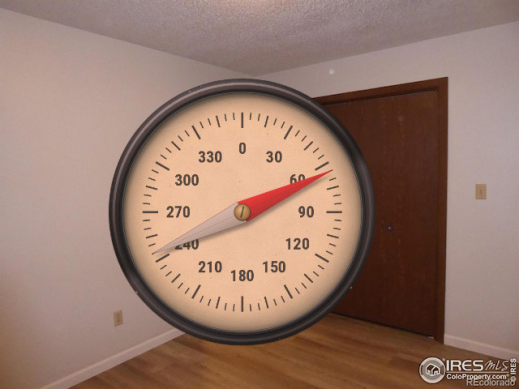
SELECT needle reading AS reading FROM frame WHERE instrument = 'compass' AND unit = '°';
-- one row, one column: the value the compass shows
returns 65 °
